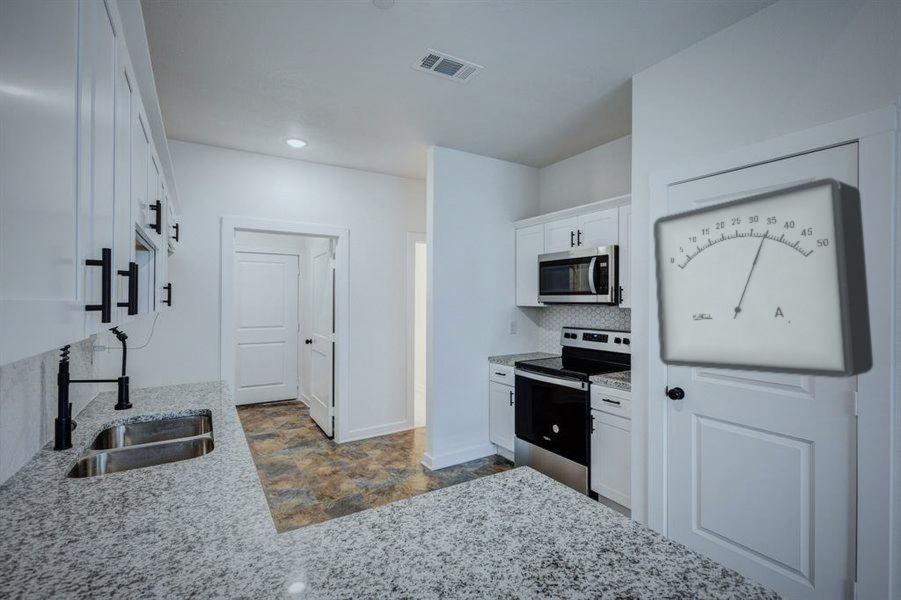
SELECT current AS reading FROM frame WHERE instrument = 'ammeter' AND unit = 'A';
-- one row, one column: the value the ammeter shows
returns 35 A
